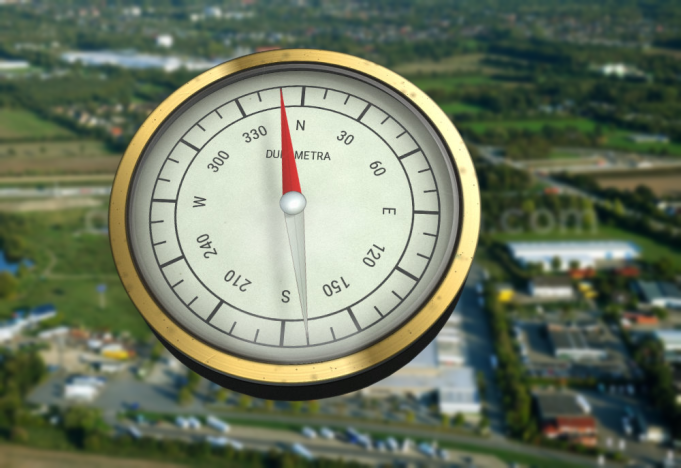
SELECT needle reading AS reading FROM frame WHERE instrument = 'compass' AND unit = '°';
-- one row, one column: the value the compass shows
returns 350 °
